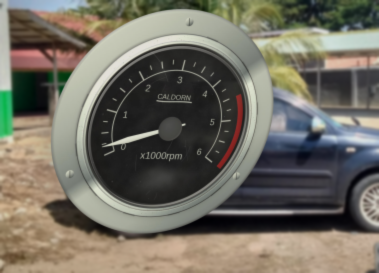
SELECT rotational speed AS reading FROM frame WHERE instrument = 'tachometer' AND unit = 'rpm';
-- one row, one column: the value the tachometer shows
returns 250 rpm
